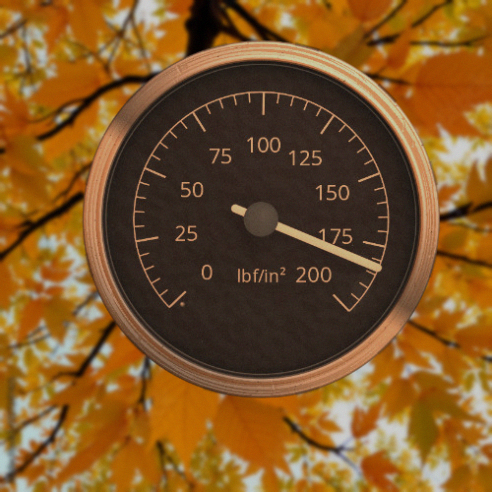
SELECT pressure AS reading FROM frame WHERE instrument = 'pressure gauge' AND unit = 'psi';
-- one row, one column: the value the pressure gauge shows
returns 182.5 psi
